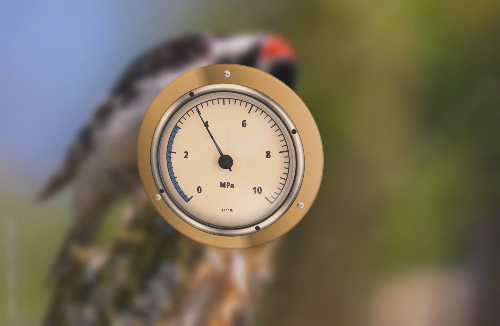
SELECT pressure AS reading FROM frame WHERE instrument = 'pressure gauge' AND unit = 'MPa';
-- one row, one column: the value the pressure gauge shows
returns 4 MPa
